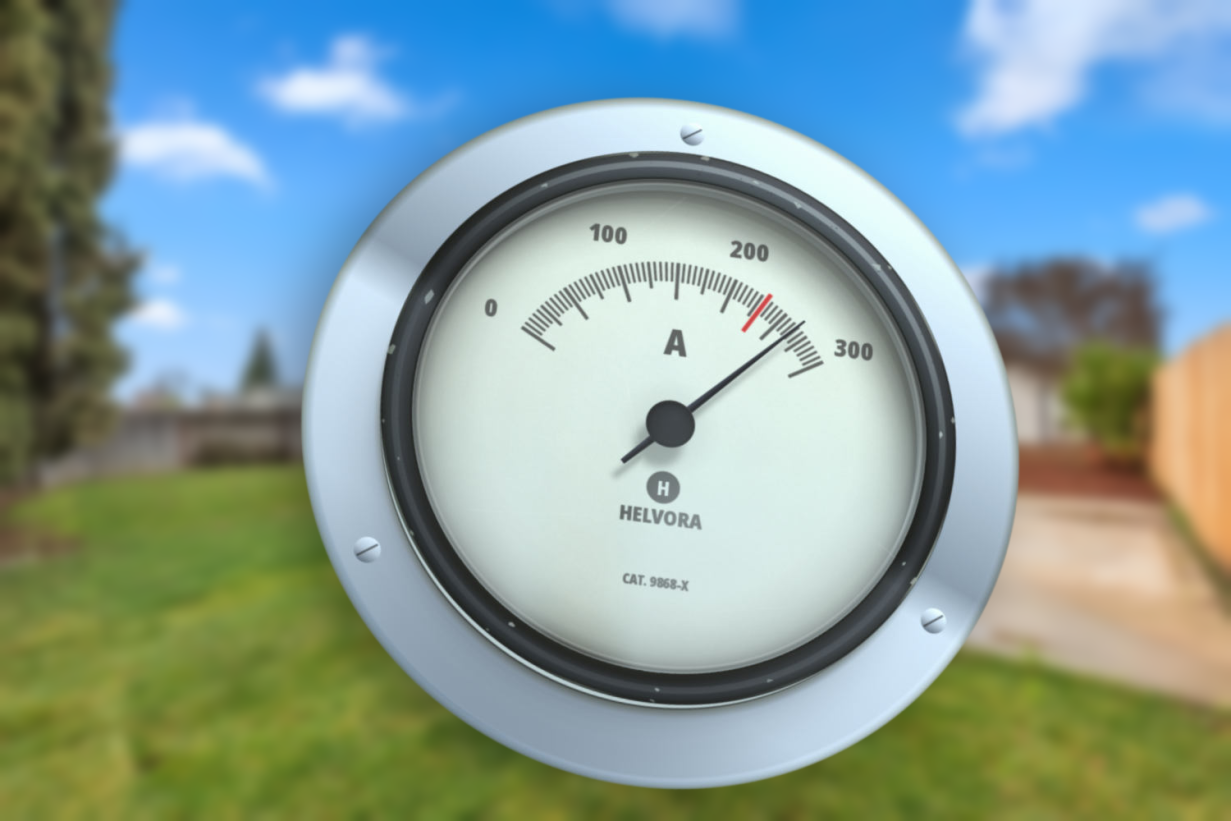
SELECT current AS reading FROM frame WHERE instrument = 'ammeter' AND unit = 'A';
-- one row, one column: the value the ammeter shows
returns 265 A
